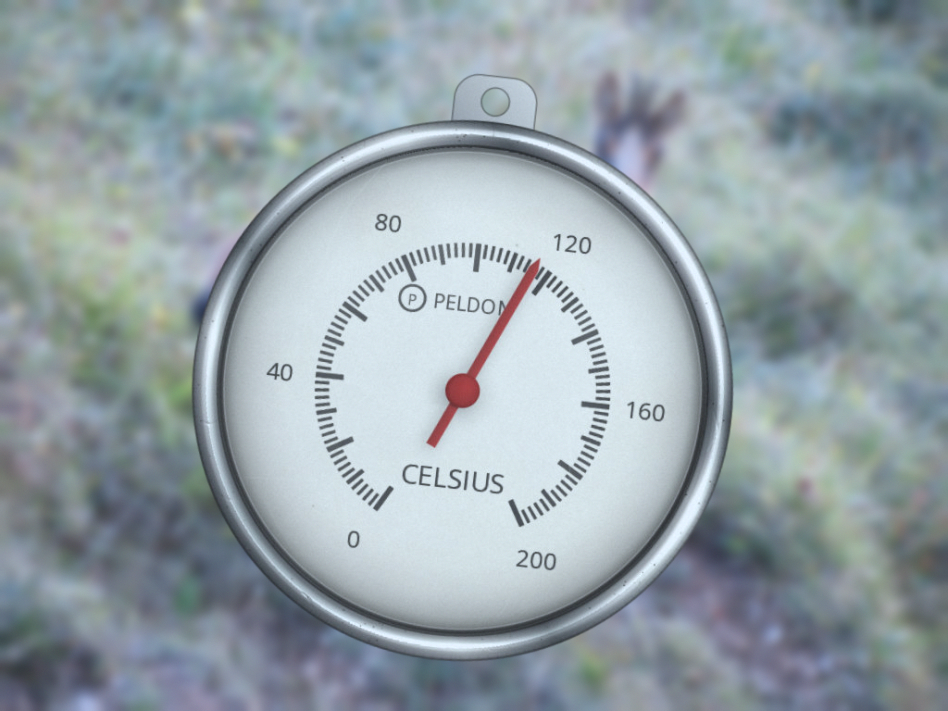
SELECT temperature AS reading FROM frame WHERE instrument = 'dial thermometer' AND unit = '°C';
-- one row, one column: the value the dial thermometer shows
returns 116 °C
